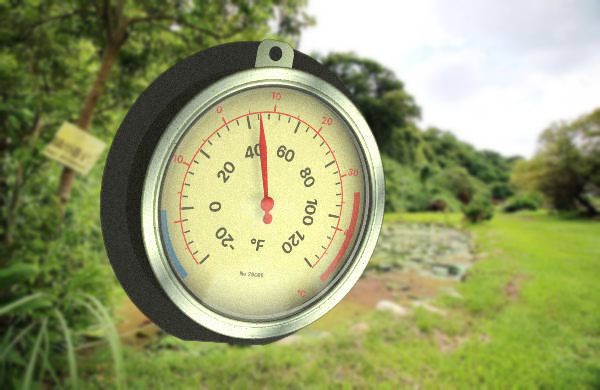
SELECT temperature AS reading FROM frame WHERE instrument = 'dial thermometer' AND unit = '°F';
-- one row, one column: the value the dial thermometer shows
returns 44 °F
